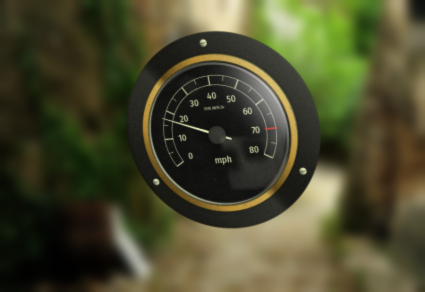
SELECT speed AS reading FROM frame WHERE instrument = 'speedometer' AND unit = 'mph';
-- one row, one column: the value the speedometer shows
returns 17.5 mph
